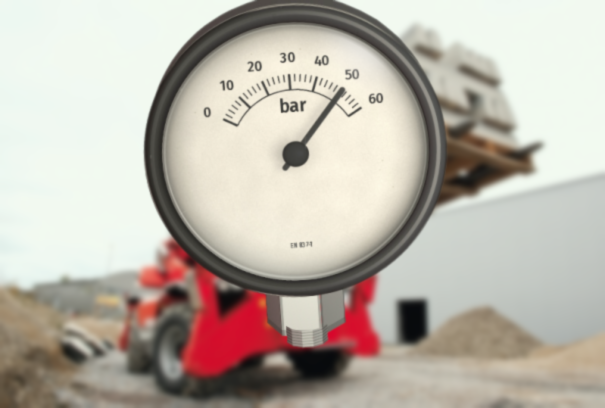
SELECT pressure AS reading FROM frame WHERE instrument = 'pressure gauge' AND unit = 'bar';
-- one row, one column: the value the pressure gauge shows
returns 50 bar
